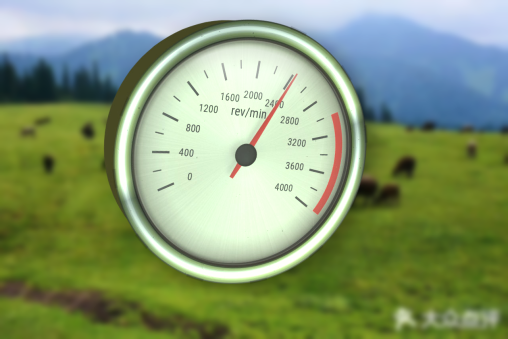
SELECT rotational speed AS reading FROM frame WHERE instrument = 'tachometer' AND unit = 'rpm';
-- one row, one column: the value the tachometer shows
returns 2400 rpm
